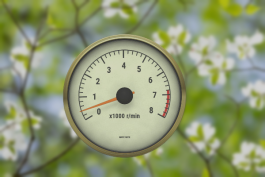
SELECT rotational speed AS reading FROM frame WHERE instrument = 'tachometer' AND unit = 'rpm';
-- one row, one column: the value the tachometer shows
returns 400 rpm
